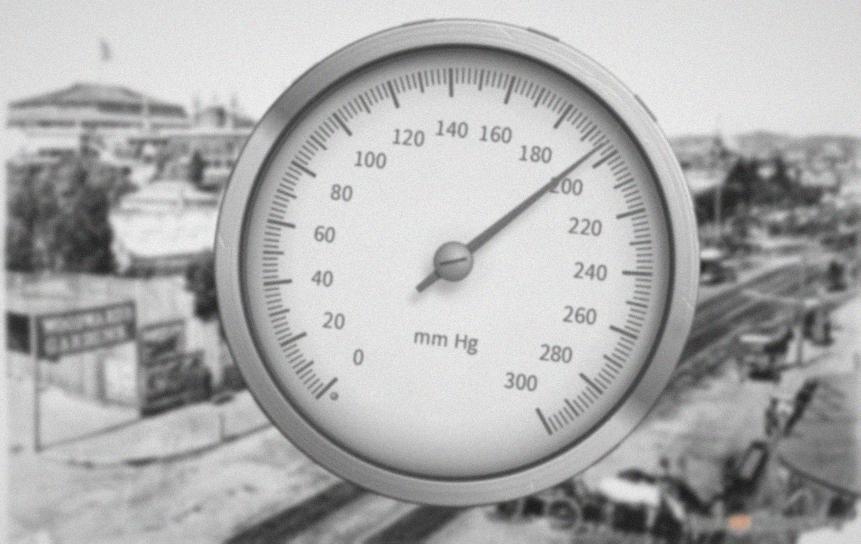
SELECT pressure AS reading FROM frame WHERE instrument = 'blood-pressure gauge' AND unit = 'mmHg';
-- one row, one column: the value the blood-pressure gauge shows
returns 196 mmHg
